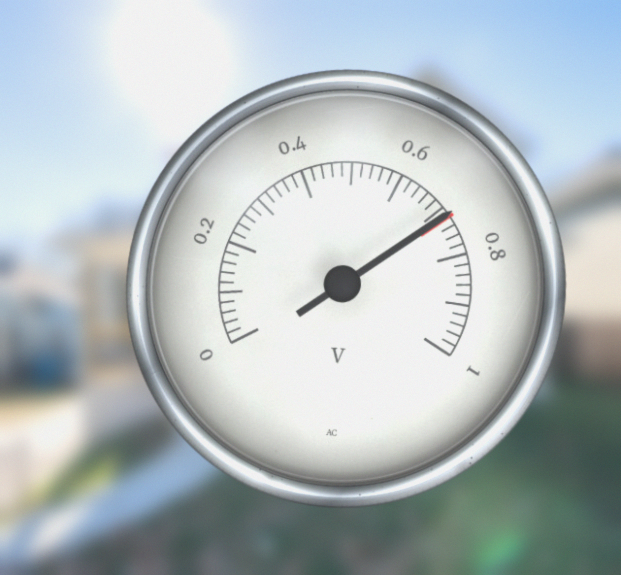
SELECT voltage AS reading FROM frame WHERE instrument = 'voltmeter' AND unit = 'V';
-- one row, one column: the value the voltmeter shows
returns 0.72 V
